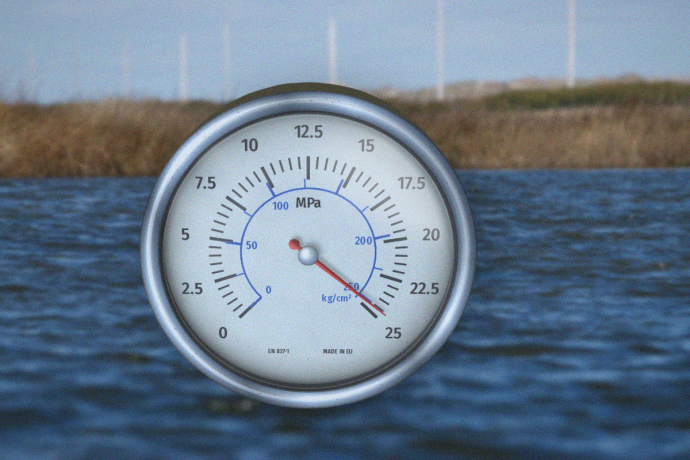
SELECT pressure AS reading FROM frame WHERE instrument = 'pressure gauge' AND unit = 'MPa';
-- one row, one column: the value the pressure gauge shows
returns 24.5 MPa
